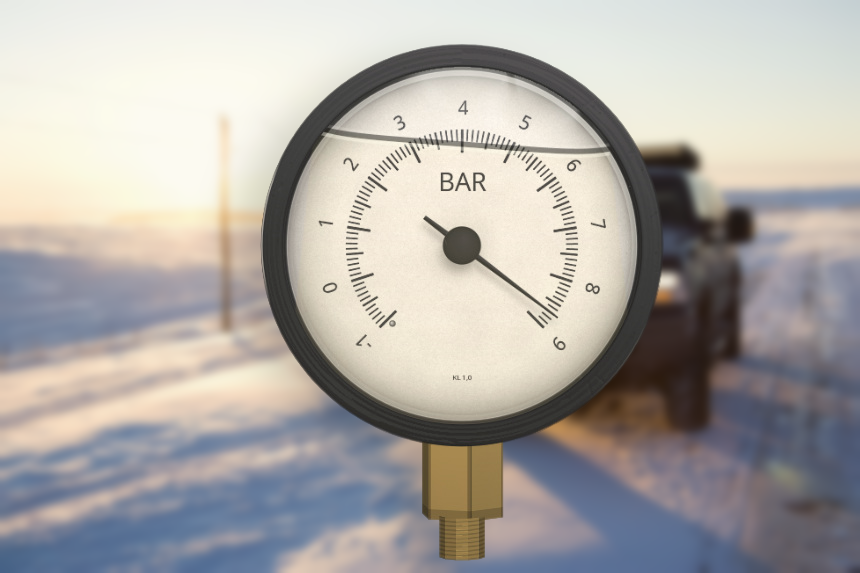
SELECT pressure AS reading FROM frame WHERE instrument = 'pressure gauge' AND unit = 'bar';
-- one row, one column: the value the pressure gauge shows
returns 8.7 bar
